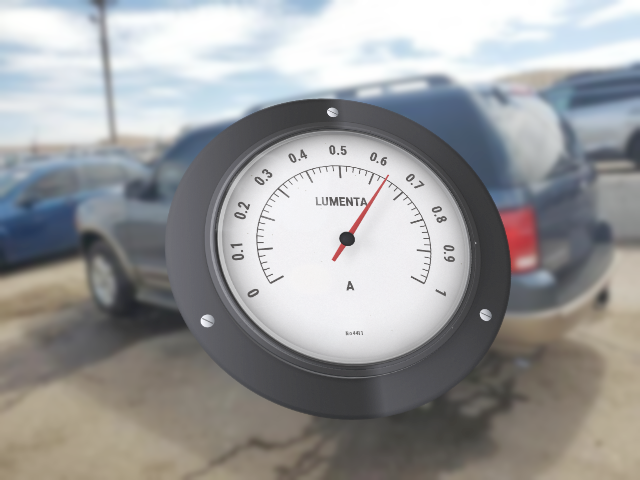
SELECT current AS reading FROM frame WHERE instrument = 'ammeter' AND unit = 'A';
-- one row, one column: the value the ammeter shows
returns 0.64 A
